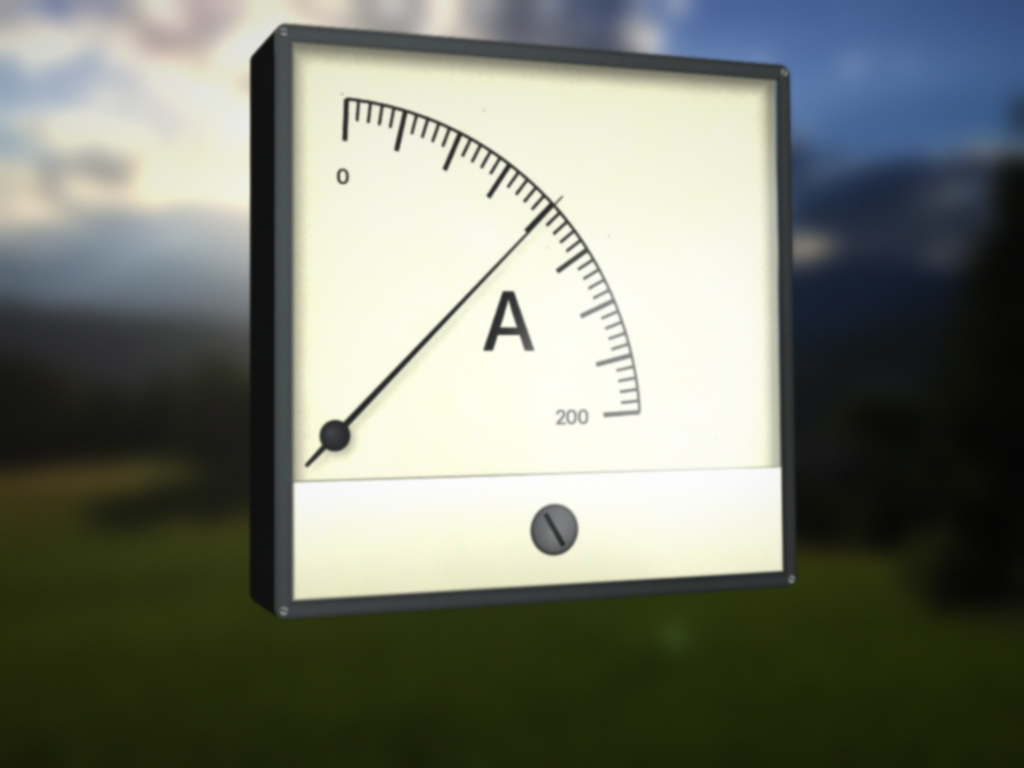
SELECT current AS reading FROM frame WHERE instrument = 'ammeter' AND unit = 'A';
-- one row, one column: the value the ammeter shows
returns 100 A
